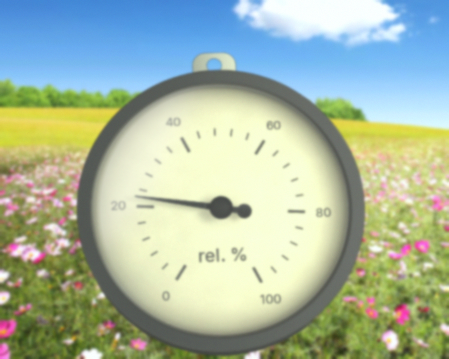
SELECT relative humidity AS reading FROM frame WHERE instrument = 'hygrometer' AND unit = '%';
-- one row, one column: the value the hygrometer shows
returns 22 %
